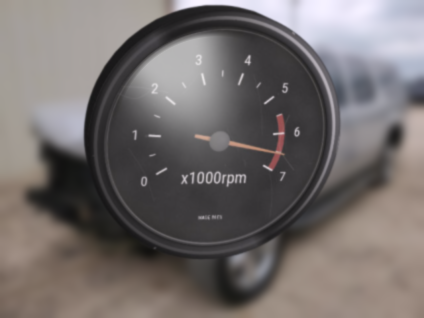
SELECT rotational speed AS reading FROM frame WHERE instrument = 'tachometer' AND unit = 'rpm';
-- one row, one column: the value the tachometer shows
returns 6500 rpm
